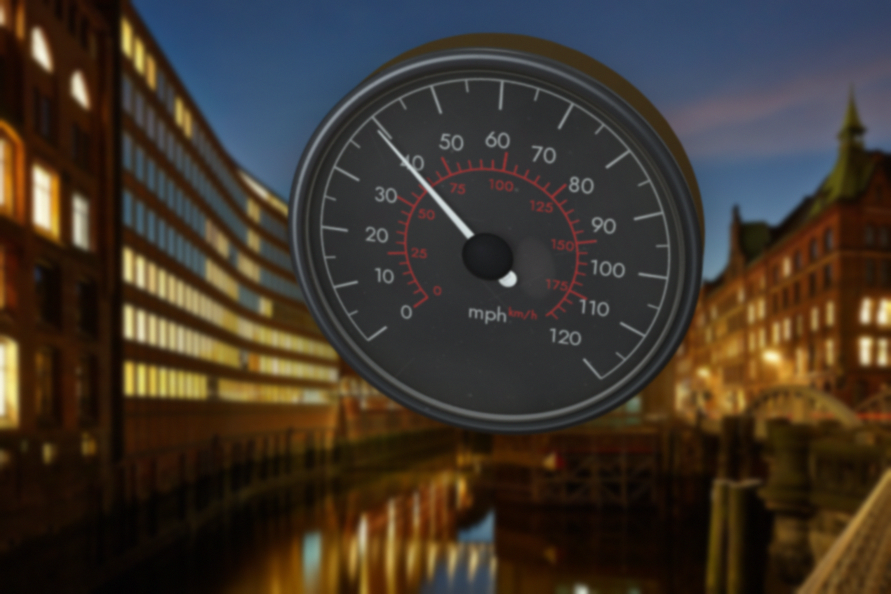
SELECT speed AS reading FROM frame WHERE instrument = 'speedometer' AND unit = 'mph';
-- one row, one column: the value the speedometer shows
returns 40 mph
